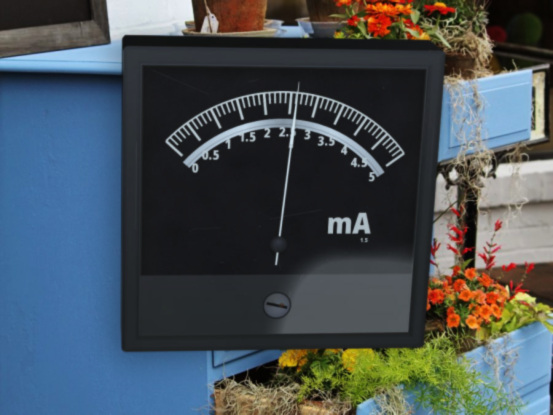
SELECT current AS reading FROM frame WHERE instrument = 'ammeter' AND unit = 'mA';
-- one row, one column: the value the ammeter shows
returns 2.6 mA
